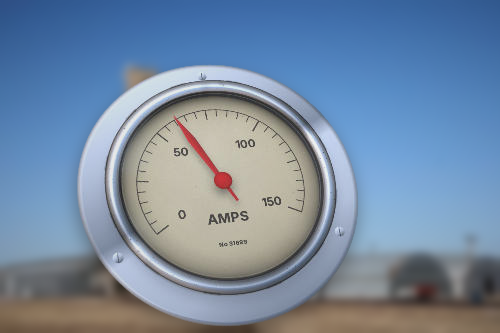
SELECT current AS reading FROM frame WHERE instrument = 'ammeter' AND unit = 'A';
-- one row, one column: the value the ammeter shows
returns 60 A
